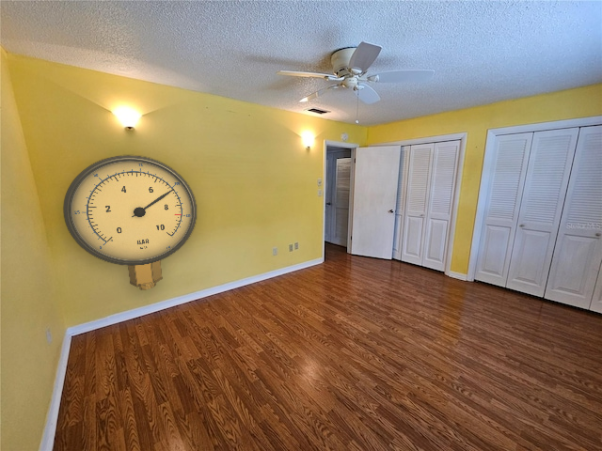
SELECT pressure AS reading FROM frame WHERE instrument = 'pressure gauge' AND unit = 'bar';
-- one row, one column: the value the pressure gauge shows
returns 7 bar
